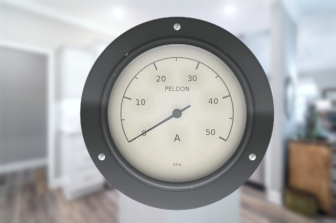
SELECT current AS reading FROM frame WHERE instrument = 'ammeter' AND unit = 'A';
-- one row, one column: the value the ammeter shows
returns 0 A
